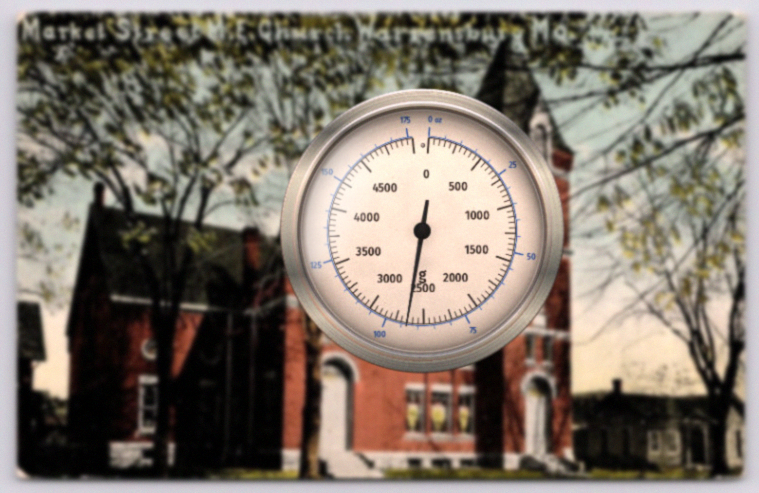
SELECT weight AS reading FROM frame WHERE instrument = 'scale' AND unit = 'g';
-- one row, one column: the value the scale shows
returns 2650 g
